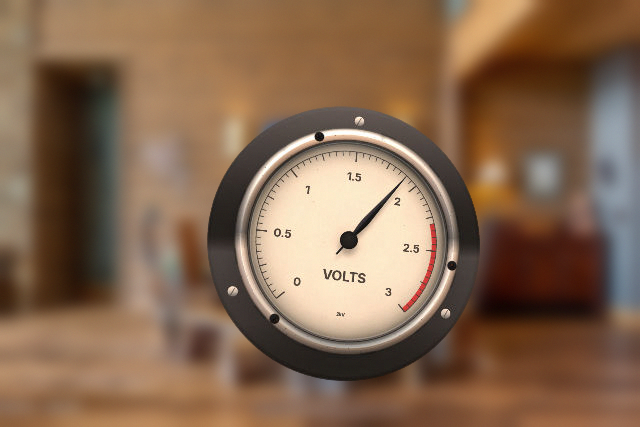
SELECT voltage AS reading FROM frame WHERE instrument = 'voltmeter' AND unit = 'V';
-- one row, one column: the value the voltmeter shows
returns 1.9 V
